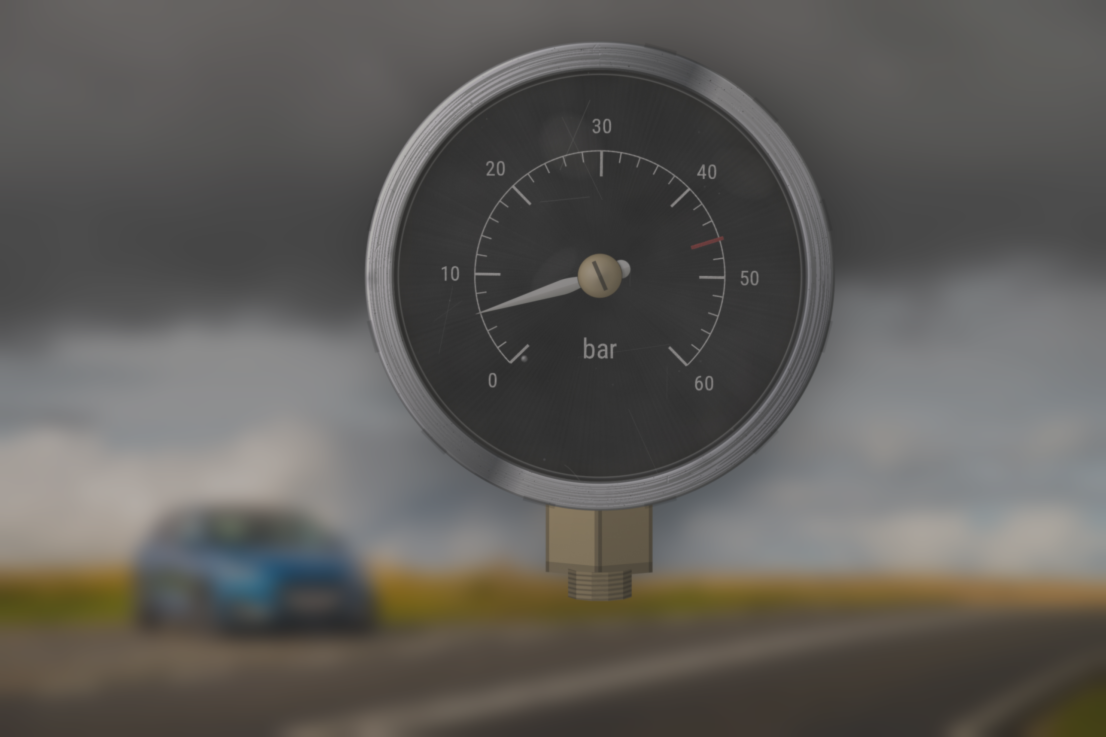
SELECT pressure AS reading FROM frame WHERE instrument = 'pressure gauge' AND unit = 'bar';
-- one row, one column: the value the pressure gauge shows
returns 6 bar
